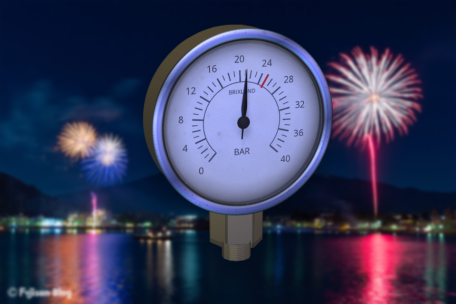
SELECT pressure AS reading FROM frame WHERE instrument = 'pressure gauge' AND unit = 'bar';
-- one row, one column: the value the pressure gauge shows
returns 21 bar
